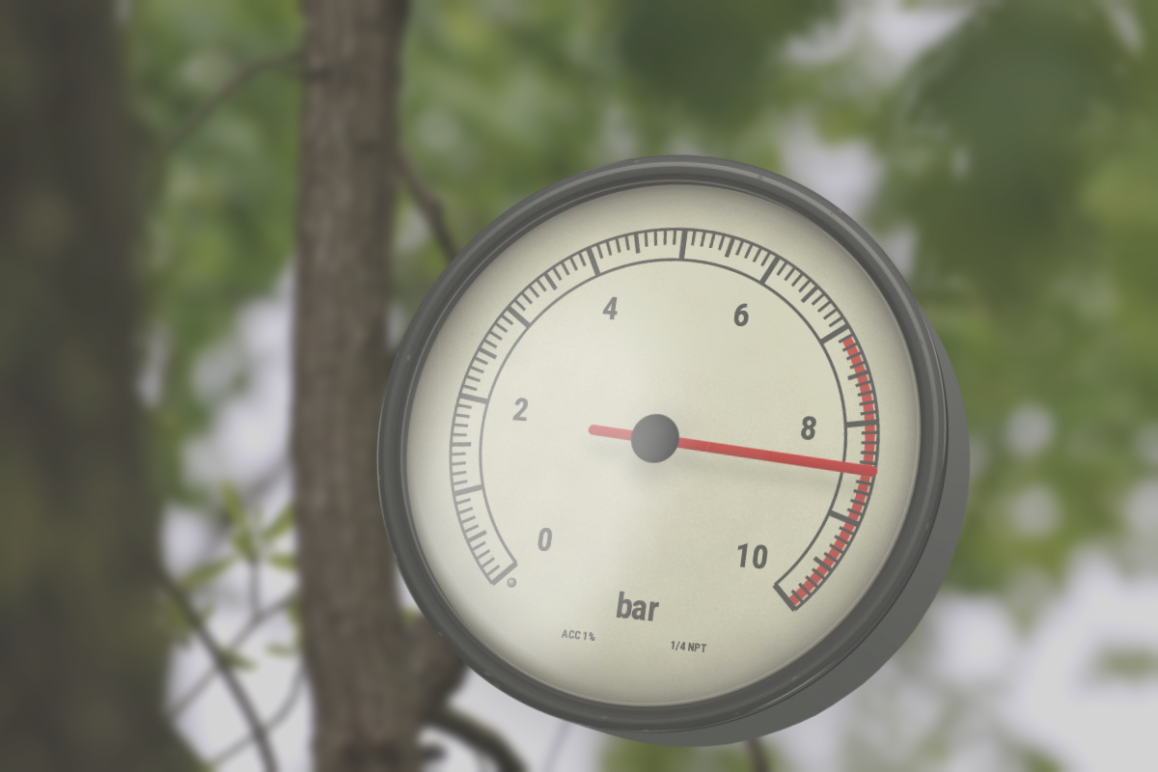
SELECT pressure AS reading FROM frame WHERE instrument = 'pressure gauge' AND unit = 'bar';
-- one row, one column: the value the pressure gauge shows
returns 8.5 bar
